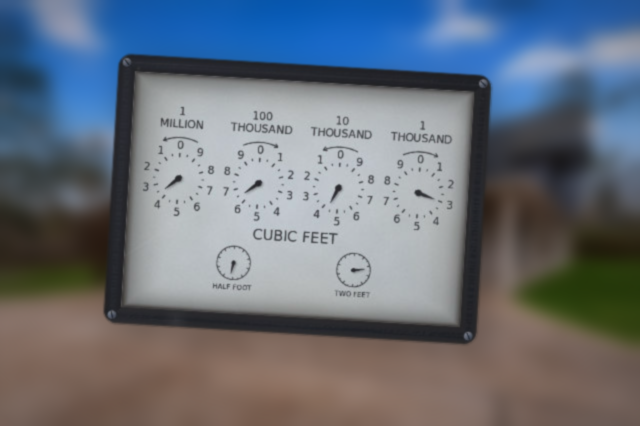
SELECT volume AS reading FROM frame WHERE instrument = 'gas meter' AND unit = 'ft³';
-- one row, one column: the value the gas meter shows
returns 364300 ft³
